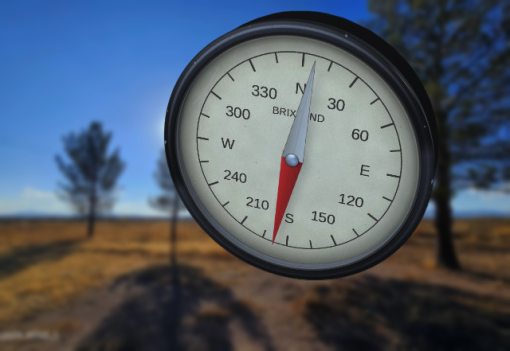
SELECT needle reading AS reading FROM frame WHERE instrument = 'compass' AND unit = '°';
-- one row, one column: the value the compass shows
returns 187.5 °
